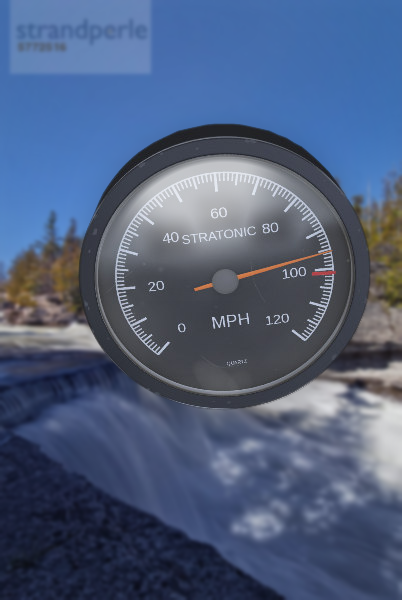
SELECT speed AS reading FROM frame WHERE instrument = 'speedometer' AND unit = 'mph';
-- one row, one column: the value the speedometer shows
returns 95 mph
